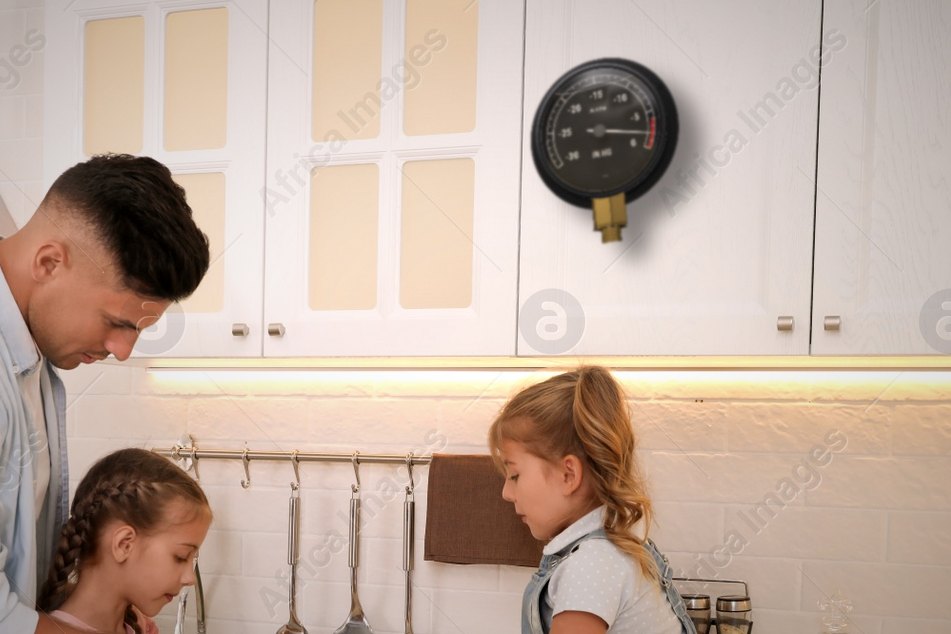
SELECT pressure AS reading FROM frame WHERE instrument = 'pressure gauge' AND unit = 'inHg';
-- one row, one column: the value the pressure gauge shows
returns -2 inHg
